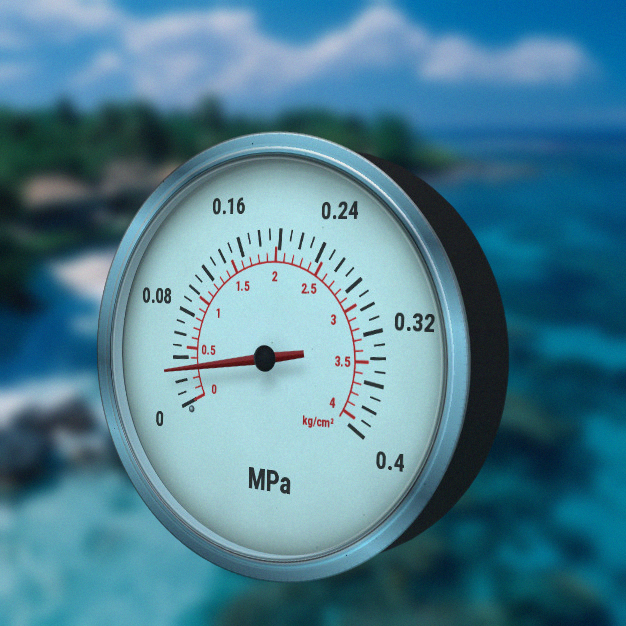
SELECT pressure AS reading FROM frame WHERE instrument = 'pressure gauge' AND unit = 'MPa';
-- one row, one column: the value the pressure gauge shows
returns 0.03 MPa
